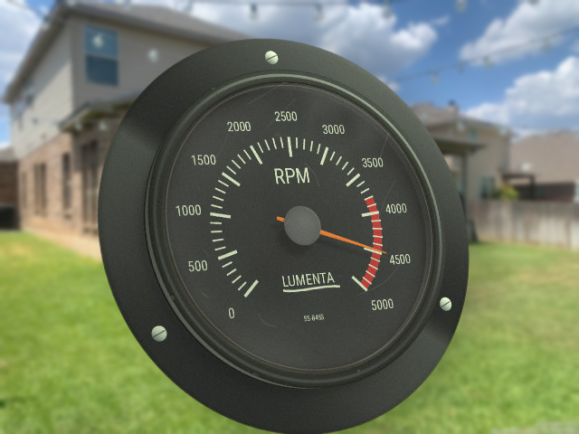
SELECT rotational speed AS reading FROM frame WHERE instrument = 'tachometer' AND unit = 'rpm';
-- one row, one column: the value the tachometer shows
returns 4500 rpm
